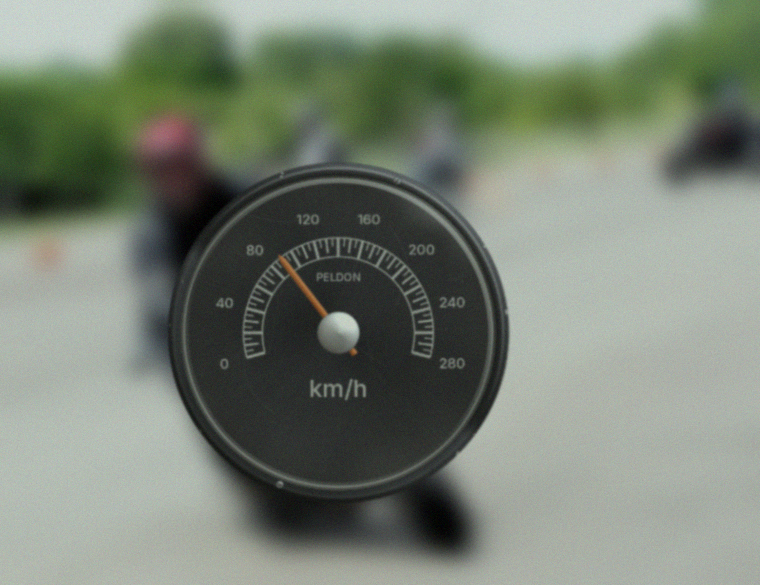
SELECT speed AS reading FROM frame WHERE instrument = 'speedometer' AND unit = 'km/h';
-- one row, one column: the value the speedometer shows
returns 90 km/h
